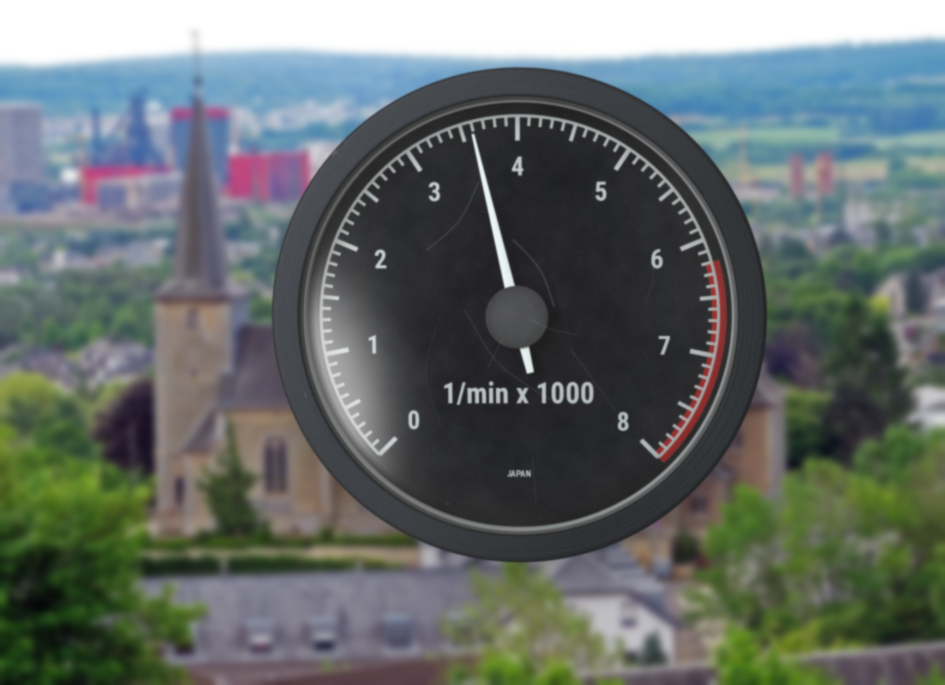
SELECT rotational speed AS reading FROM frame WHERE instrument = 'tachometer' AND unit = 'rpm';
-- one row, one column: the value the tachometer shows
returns 3600 rpm
